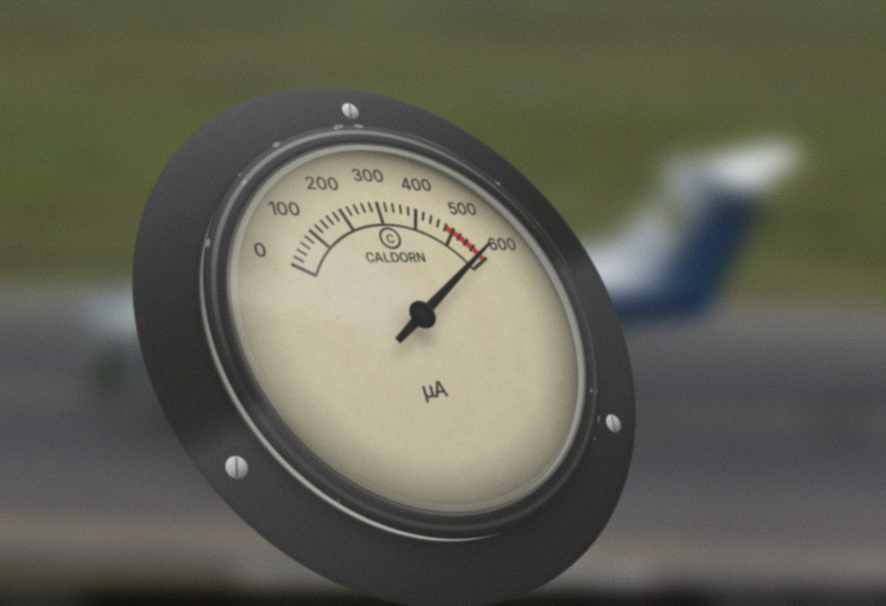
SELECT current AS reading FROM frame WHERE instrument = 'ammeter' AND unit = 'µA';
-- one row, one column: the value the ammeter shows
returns 580 µA
